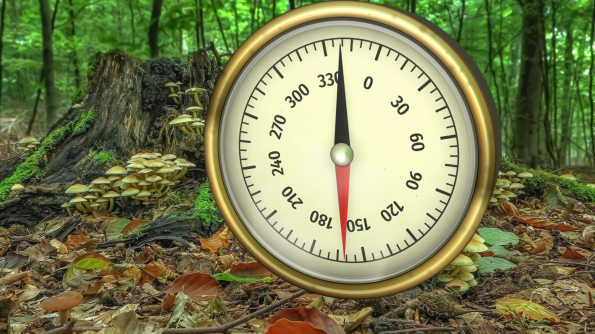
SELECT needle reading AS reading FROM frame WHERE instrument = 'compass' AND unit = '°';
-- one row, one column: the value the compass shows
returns 160 °
